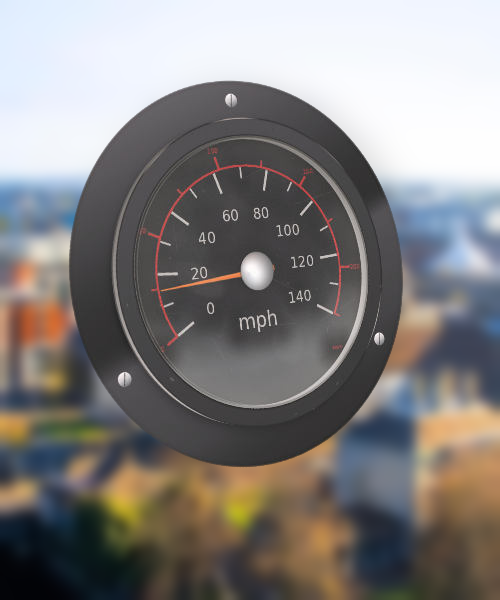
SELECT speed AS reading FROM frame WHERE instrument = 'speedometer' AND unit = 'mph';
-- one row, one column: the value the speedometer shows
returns 15 mph
